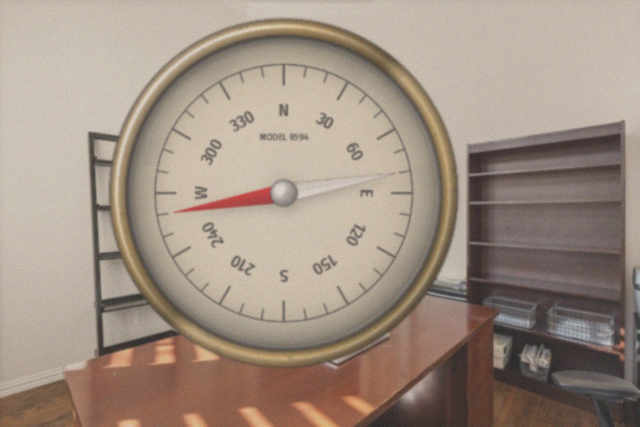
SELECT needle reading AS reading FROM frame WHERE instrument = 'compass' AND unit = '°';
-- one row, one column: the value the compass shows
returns 260 °
